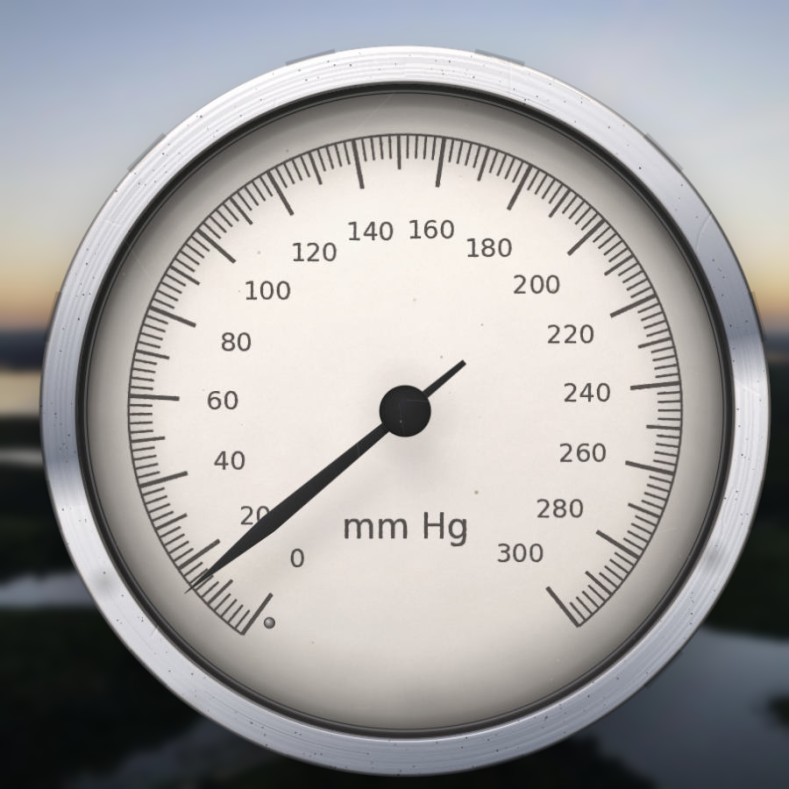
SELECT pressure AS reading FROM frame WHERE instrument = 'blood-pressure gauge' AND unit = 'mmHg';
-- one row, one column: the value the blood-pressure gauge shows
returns 15 mmHg
